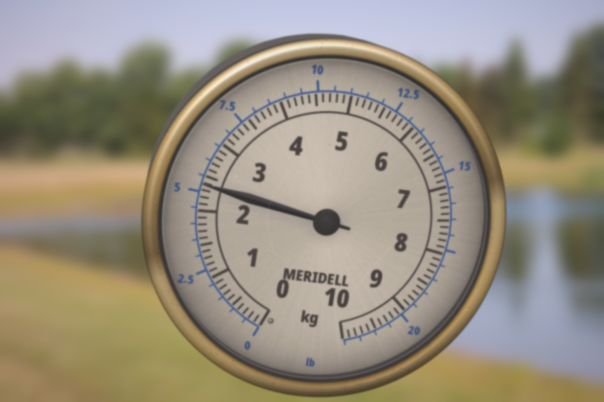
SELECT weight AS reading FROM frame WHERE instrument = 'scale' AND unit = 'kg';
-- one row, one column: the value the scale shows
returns 2.4 kg
